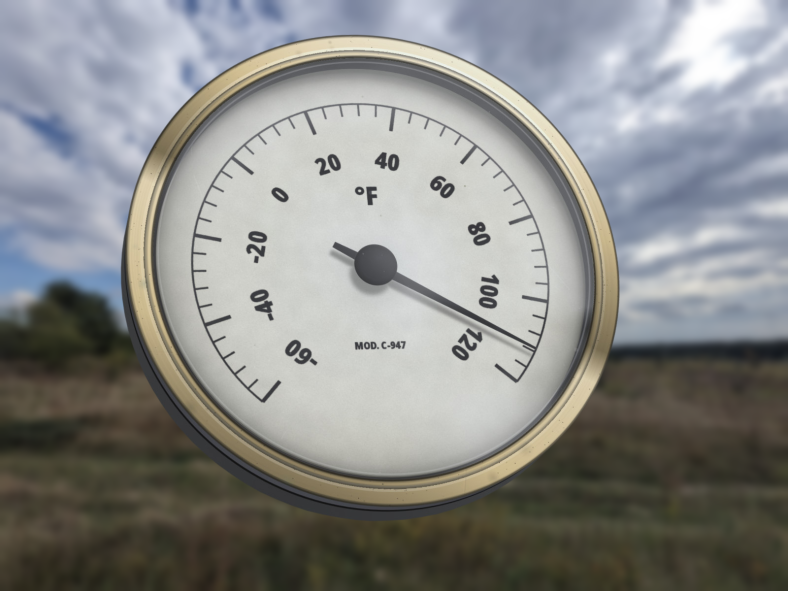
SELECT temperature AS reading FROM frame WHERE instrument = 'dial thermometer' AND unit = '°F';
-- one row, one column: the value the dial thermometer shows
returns 112 °F
